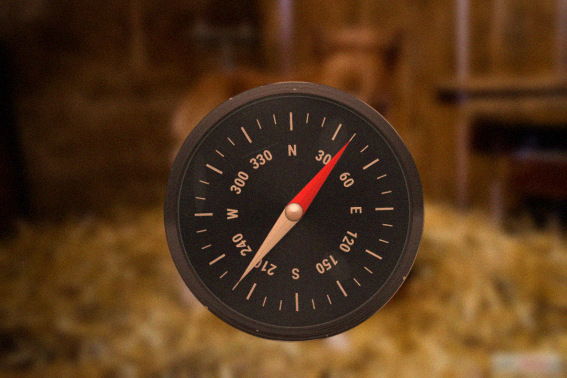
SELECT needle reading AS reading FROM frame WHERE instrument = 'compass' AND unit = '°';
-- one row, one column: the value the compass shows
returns 40 °
